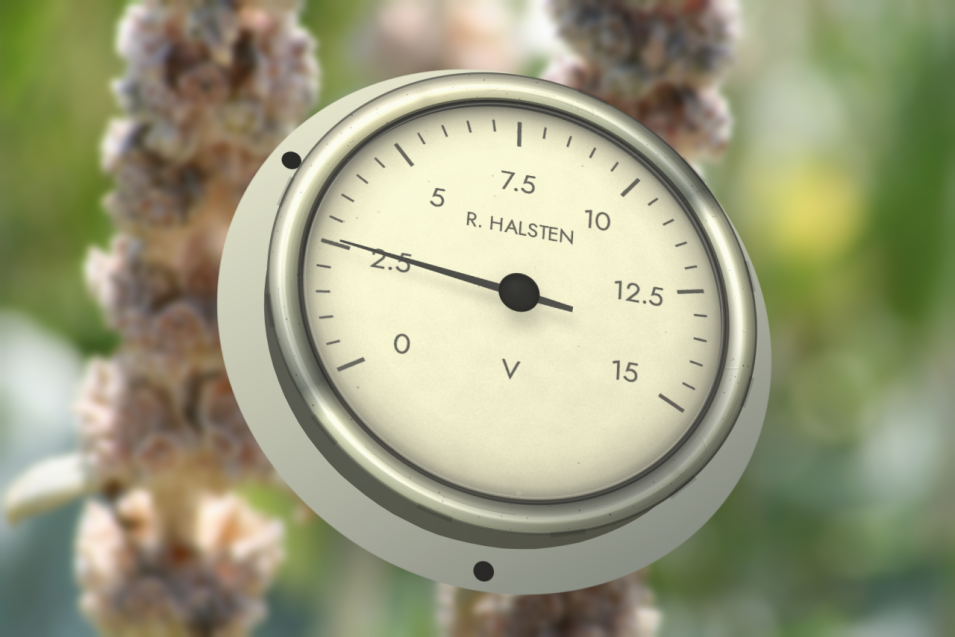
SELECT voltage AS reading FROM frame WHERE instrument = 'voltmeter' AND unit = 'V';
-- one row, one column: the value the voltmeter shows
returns 2.5 V
